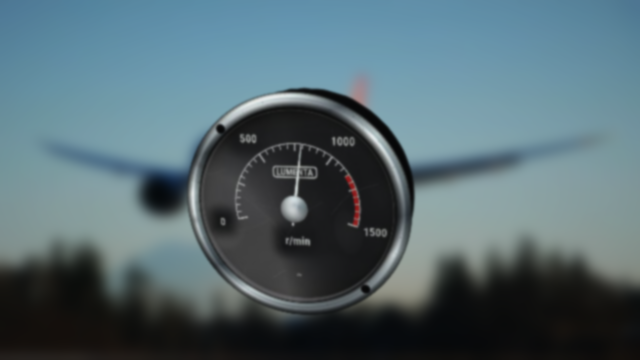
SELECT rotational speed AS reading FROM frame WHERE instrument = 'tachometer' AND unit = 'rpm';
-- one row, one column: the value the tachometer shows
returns 800 rpm
